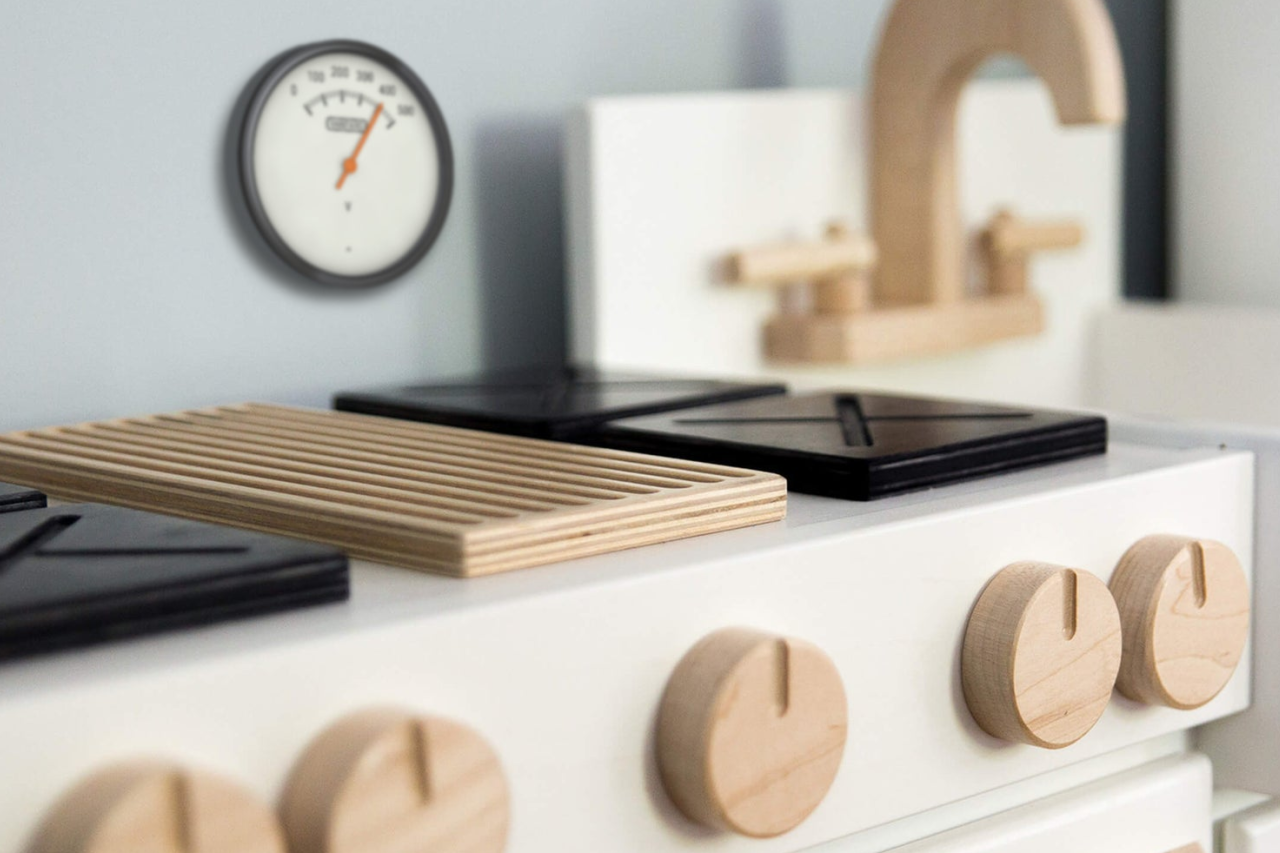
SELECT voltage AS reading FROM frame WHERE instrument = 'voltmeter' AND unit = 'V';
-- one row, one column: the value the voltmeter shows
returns 400 V
